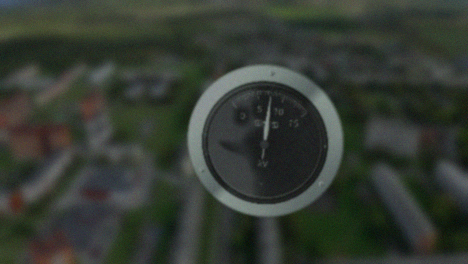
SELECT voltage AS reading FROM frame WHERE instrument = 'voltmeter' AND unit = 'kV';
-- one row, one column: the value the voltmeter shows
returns 7.5 kV
